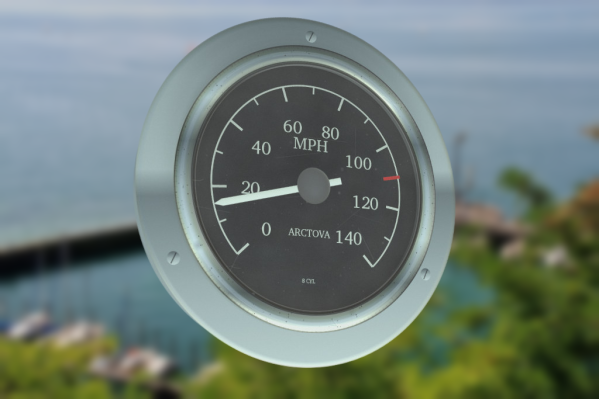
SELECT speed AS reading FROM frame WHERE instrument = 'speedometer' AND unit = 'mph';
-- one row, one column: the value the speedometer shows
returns 15 mph
